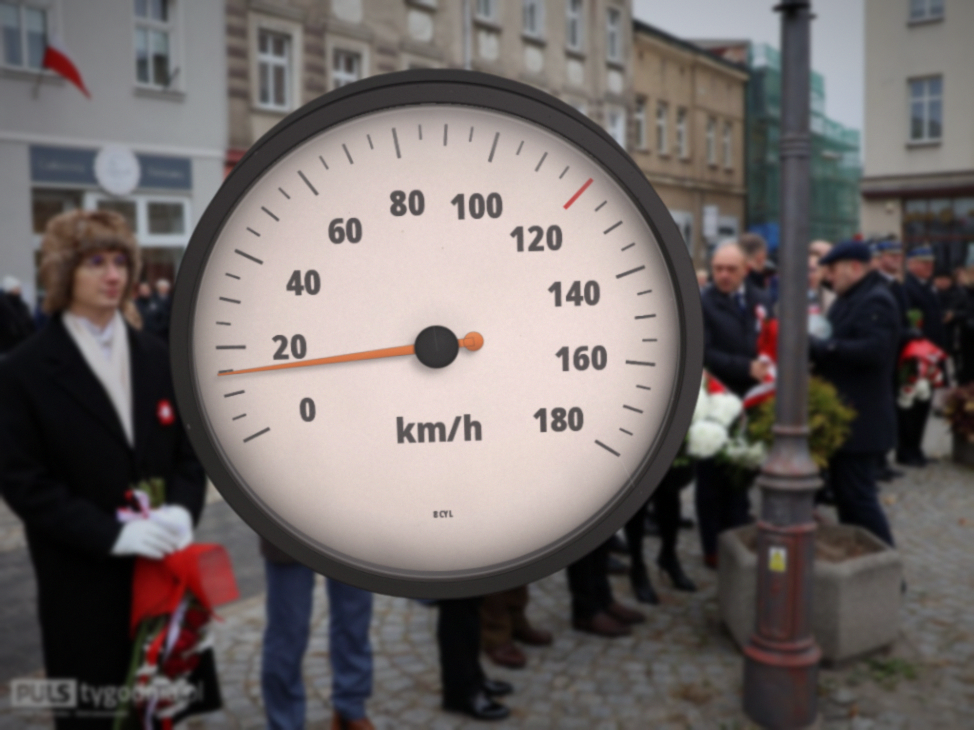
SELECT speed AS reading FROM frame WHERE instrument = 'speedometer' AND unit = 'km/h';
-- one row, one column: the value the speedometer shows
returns 15 km/h
